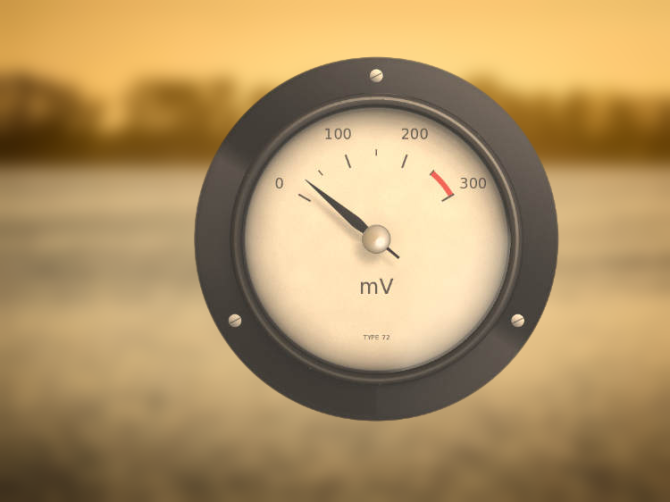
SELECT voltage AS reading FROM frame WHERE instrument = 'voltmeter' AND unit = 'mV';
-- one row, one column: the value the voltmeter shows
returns 25 mV
